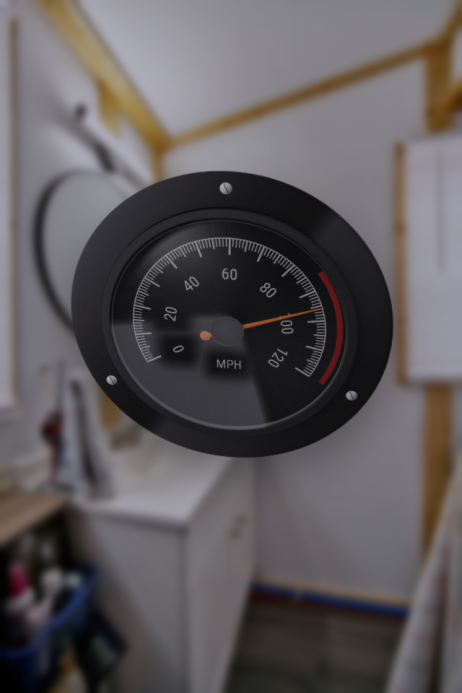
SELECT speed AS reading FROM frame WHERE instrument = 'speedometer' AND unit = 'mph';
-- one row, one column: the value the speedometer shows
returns 95 mph
